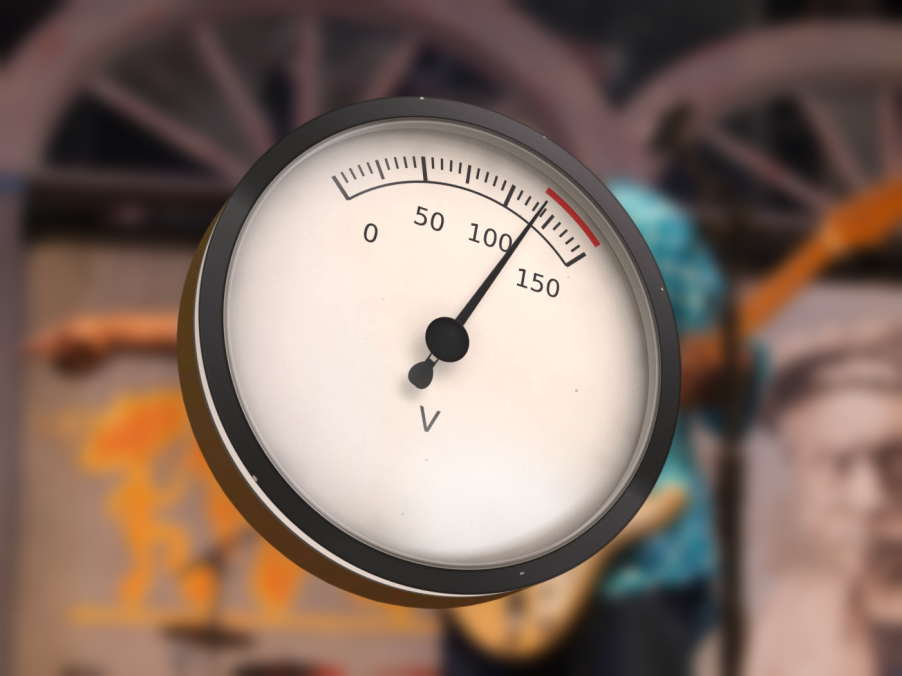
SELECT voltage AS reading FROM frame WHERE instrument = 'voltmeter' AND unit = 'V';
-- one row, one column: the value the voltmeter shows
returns 117.5 V
